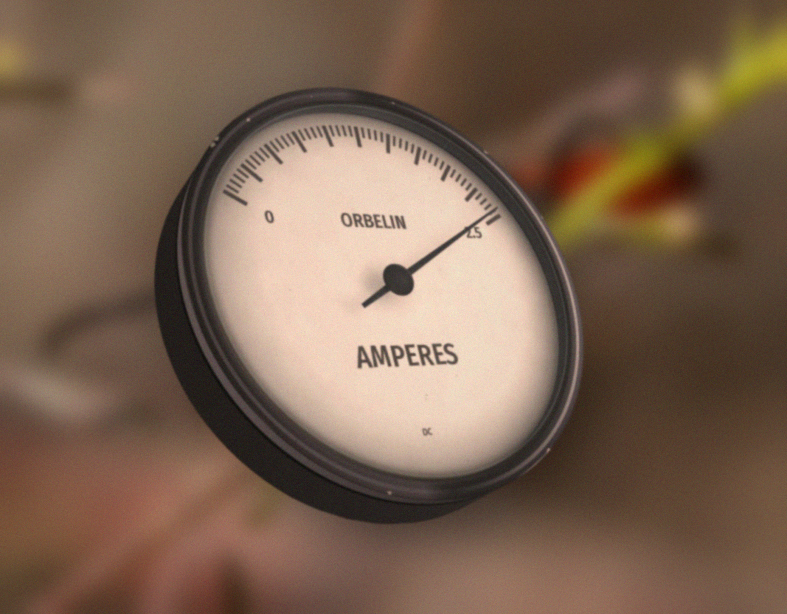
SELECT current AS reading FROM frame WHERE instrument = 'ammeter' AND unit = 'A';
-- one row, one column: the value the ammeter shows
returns 2.45 A
